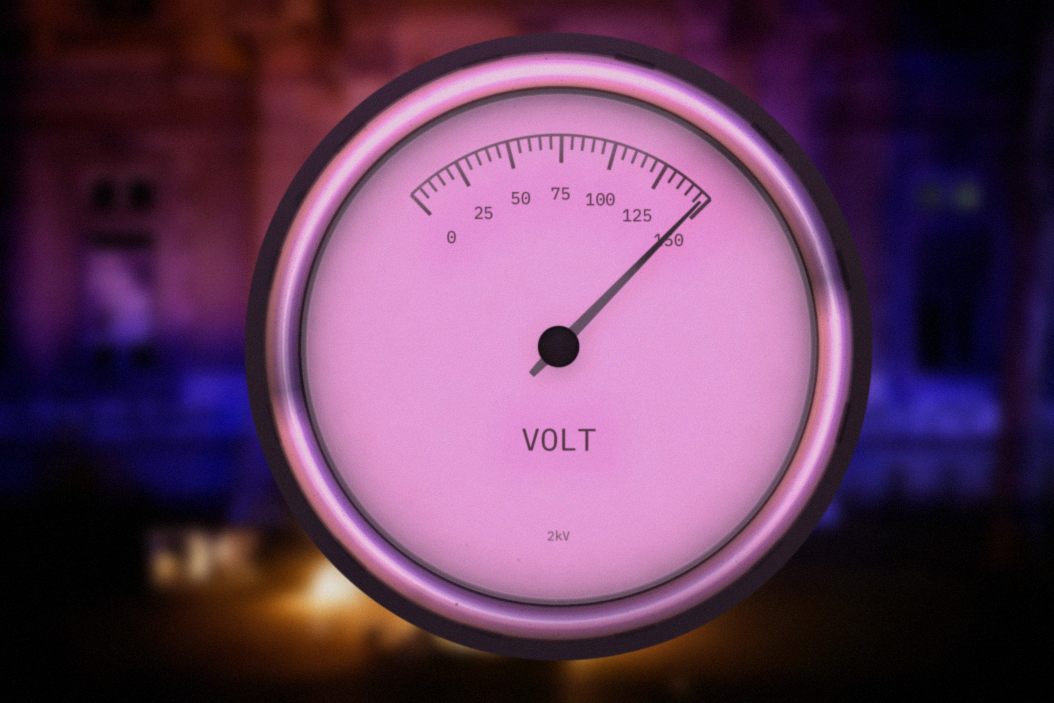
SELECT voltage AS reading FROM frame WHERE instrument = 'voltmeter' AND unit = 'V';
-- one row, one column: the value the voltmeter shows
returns 147.5 V
